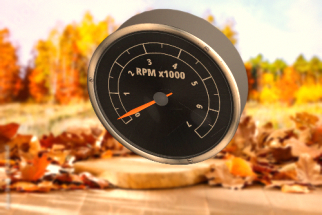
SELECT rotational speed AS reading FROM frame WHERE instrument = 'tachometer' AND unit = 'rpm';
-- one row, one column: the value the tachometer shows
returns 250 rpm
